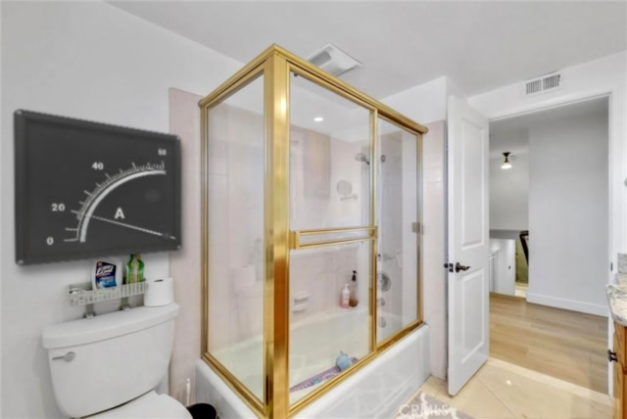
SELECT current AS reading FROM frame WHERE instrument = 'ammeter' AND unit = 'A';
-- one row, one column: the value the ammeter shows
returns 20 A
